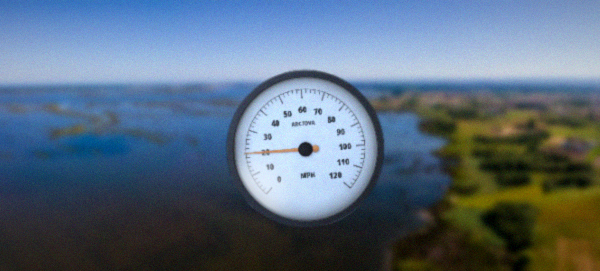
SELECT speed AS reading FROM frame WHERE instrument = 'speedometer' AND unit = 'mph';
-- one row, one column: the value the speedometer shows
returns 20 mph
